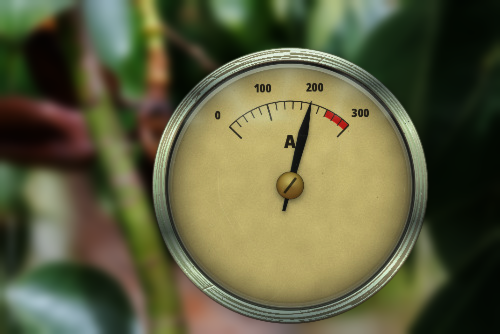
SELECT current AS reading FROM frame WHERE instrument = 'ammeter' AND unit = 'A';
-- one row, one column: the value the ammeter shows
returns 200 A
